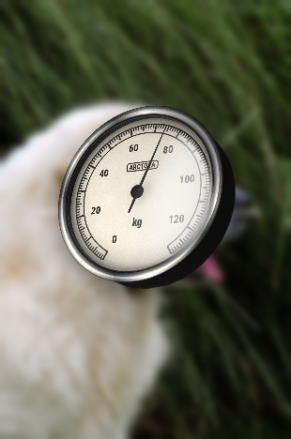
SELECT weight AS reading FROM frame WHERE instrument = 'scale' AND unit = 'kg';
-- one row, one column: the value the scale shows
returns 75 kg
